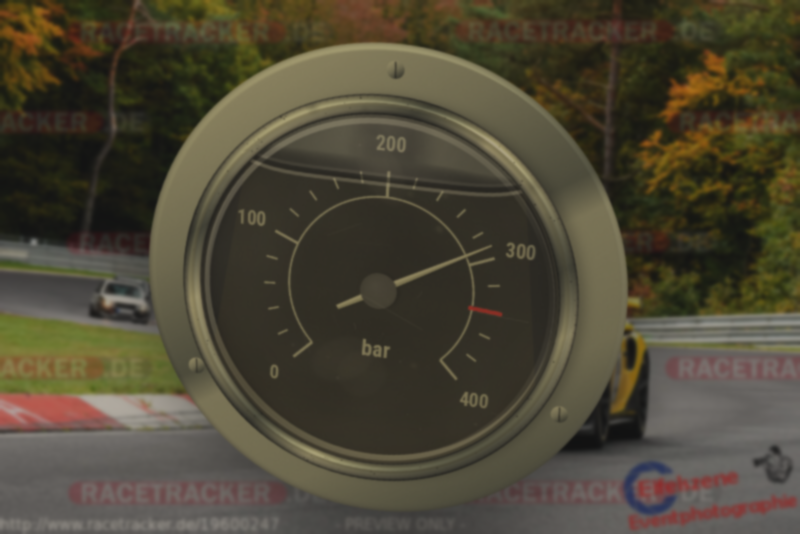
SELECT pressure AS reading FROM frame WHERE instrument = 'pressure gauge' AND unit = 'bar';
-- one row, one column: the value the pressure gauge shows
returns 290 bar
